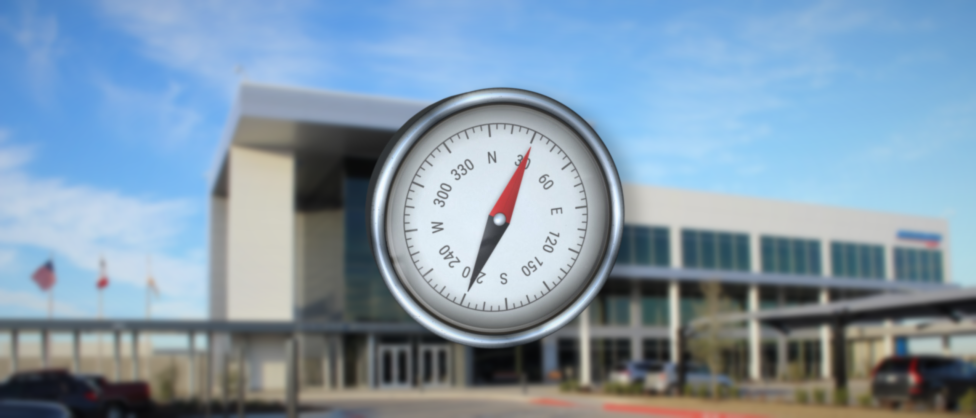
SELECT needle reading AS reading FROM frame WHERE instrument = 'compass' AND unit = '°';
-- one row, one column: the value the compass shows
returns 30 °
